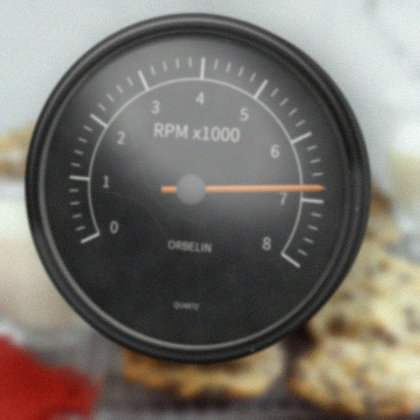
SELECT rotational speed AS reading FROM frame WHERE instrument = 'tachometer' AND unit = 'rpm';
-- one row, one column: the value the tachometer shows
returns 6800 rpm
